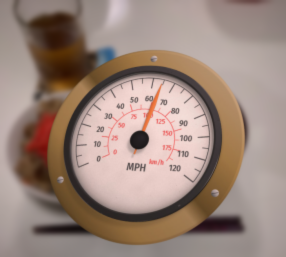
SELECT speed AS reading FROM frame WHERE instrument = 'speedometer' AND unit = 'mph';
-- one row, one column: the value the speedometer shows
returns 65 mph
